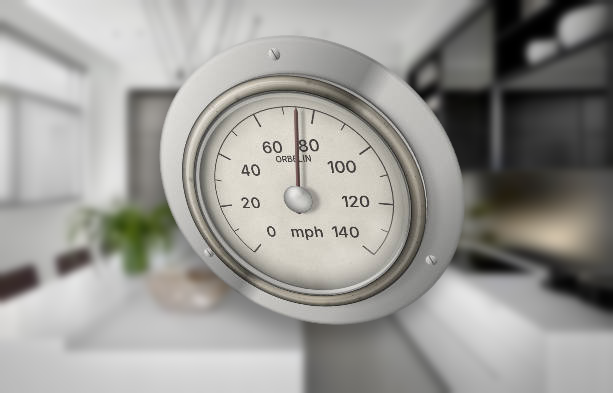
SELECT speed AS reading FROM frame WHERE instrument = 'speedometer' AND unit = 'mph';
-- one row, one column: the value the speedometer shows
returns 75 mph
